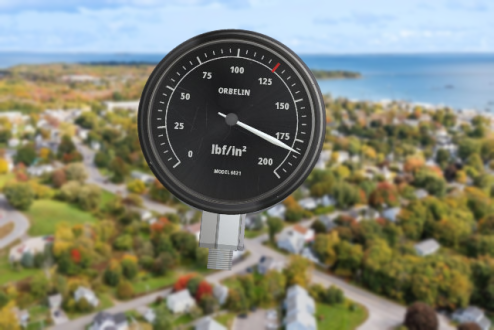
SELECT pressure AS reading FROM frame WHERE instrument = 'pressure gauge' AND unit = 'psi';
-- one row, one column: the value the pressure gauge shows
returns 182.5 psi
